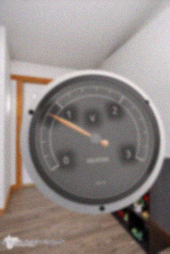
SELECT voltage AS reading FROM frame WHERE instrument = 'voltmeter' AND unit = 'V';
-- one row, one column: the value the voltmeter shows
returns 0.8 V
